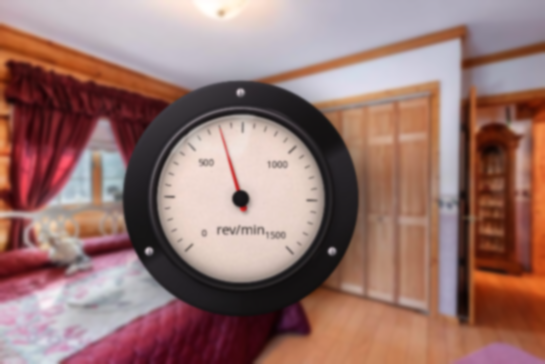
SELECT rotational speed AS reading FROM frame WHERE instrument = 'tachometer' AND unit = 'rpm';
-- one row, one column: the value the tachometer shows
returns 650 rpm
